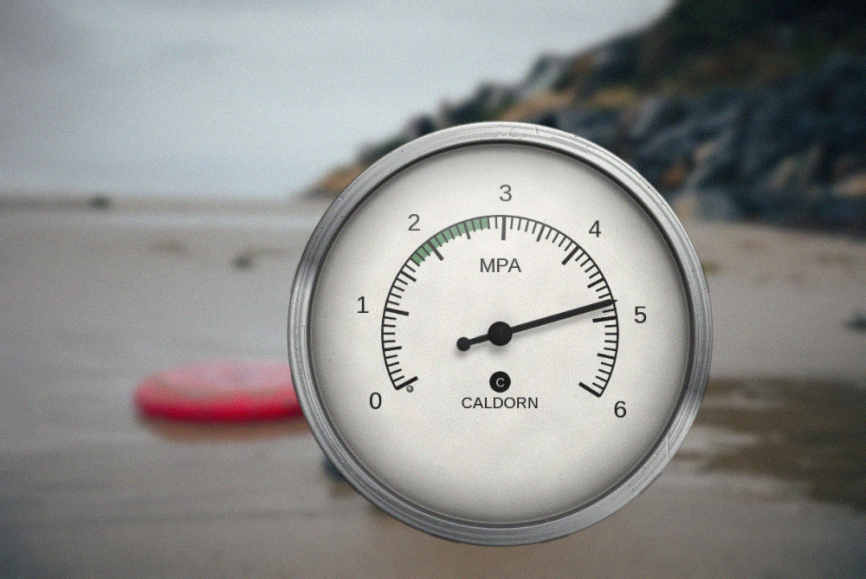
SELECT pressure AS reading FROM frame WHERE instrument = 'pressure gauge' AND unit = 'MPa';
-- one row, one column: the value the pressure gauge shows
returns 4.8 MPa
